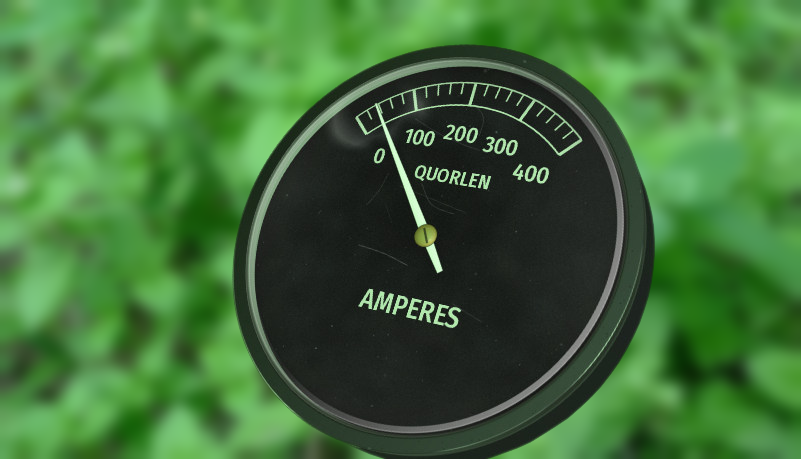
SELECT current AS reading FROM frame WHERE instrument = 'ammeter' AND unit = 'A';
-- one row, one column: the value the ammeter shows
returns 40 A
